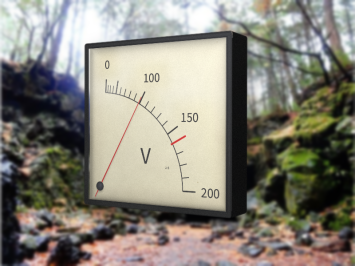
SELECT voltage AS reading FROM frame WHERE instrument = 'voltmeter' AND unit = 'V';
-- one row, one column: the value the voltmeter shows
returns 100 V
